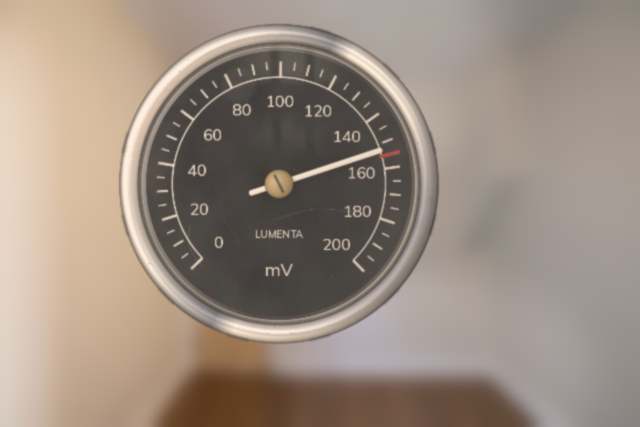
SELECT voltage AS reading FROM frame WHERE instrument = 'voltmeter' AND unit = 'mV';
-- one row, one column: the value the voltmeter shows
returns 152.5 mV
